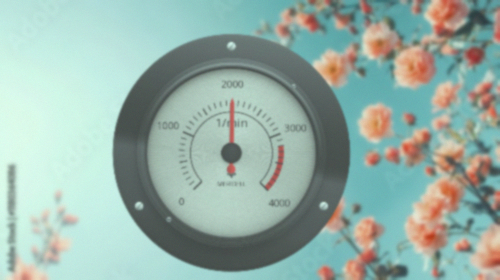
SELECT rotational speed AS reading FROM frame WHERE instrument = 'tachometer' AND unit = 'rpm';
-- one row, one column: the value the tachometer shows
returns 2000 rpm
